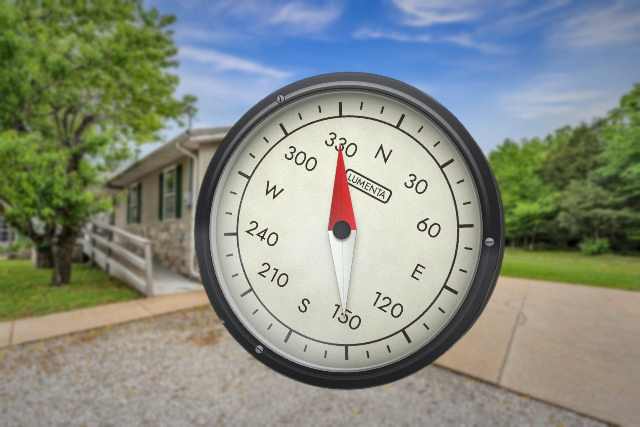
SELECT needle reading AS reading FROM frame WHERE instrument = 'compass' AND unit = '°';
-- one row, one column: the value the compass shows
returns 330 °
